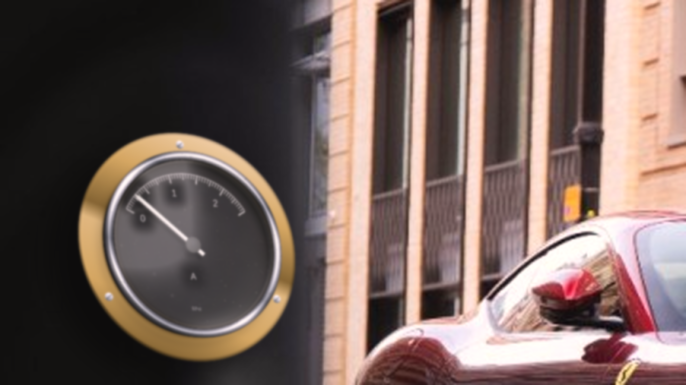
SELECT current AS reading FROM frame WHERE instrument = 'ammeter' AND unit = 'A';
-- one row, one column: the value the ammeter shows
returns 0.25 A
